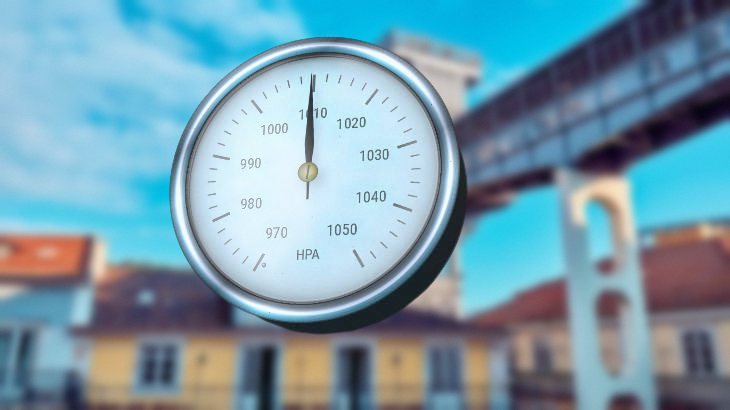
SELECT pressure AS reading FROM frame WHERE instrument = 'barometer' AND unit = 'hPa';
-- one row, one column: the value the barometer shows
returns 1010 hPa
